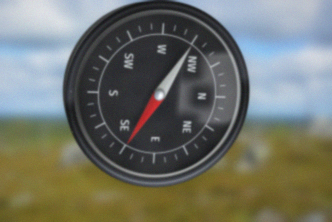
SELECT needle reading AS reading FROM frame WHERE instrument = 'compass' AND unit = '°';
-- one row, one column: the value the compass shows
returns 120 °
